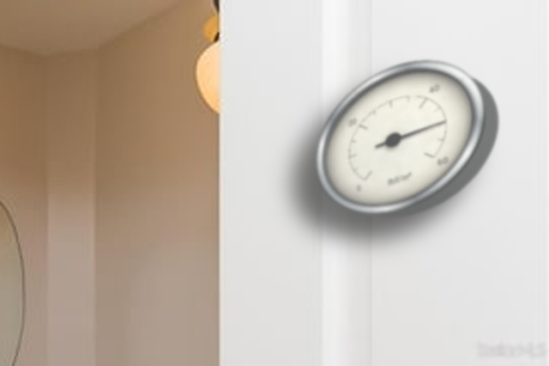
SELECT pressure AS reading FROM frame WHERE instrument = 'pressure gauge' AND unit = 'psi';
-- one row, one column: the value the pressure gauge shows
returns 50 psi
